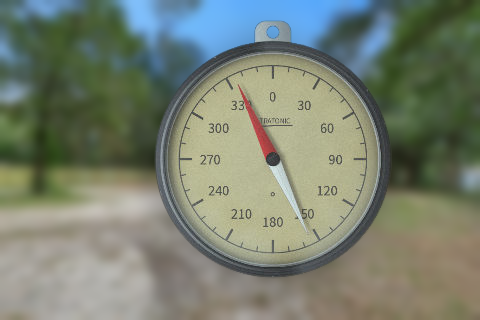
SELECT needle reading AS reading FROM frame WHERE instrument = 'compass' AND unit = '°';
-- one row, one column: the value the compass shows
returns 335 °
